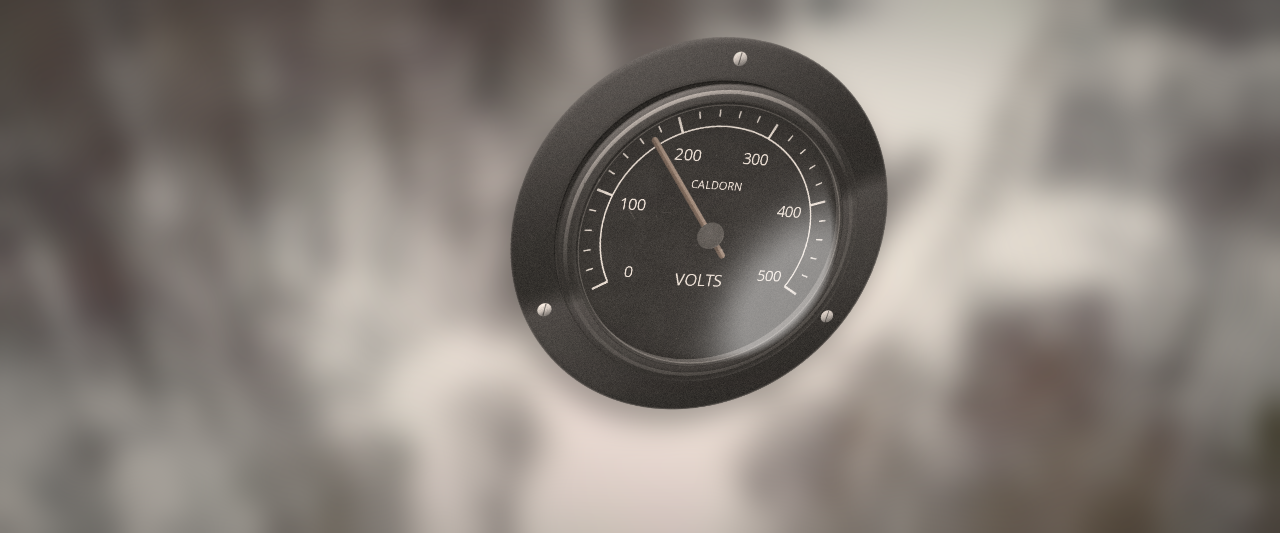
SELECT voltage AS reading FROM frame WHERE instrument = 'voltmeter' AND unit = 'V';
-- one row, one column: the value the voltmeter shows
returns 170 V
